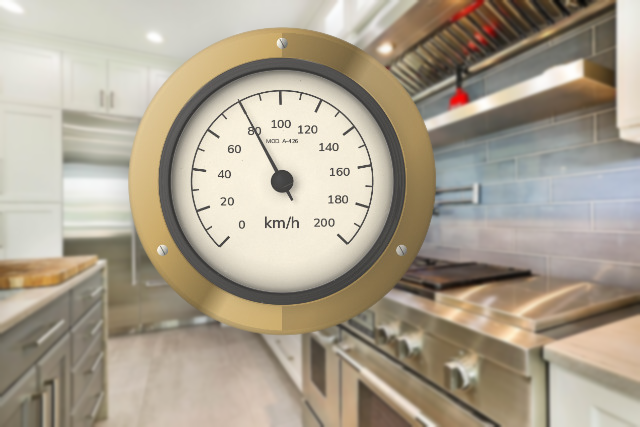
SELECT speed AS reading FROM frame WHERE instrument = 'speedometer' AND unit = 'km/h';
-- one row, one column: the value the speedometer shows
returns 80 km/h
